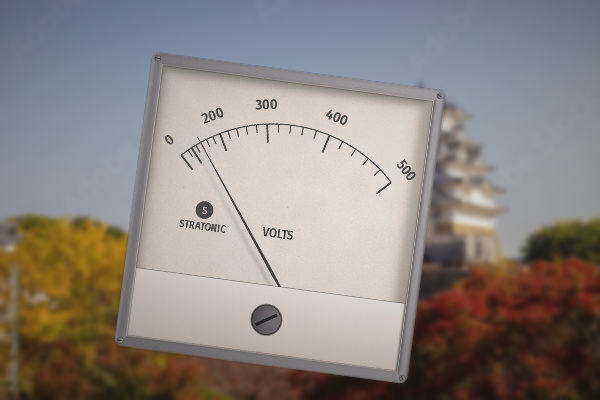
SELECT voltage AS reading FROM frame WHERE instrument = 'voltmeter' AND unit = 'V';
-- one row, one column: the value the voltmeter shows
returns 140 V
